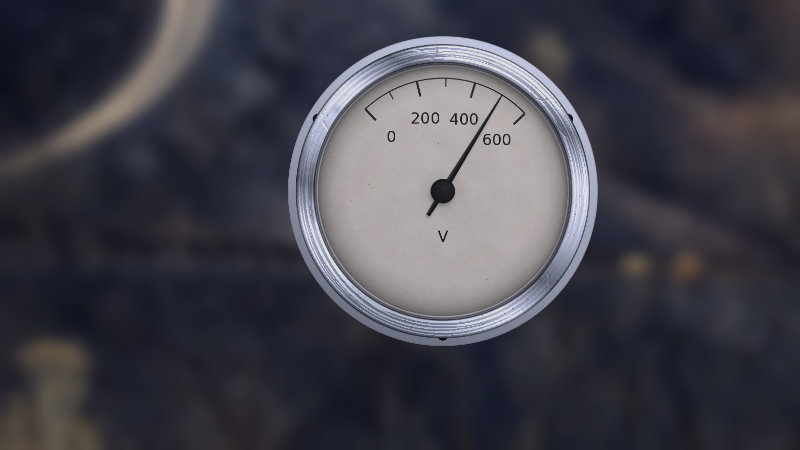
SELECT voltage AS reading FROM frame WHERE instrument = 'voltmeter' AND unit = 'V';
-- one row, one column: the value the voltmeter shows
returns 500 V
